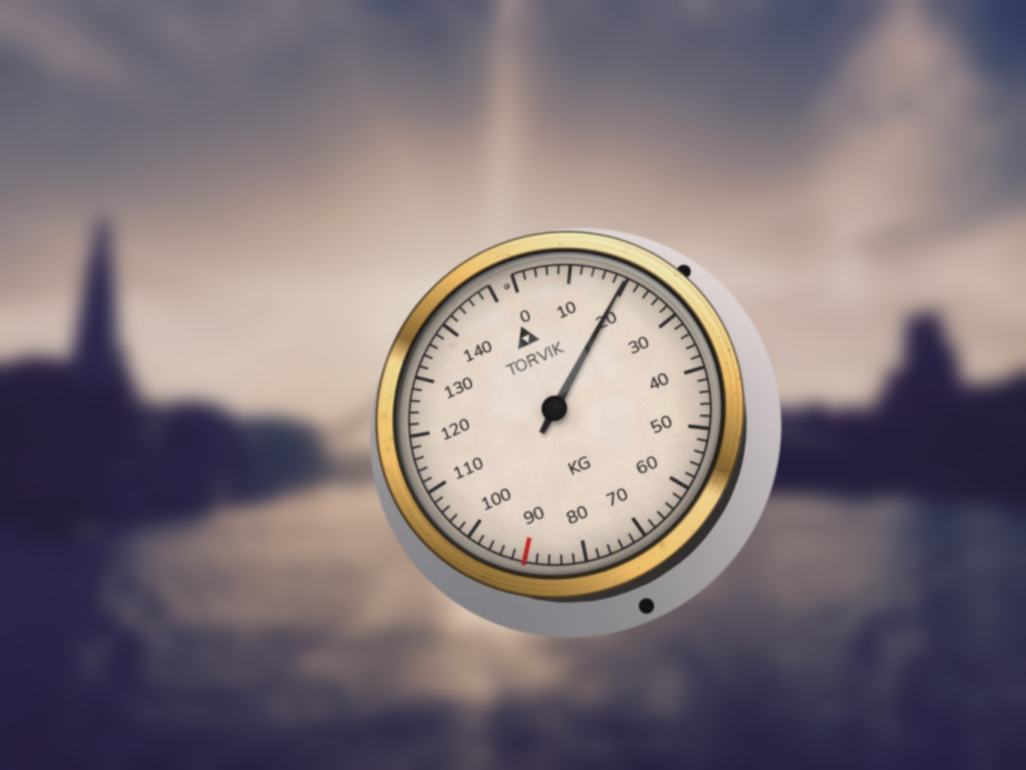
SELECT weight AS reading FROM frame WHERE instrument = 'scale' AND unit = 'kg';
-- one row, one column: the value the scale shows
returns 20 kg
